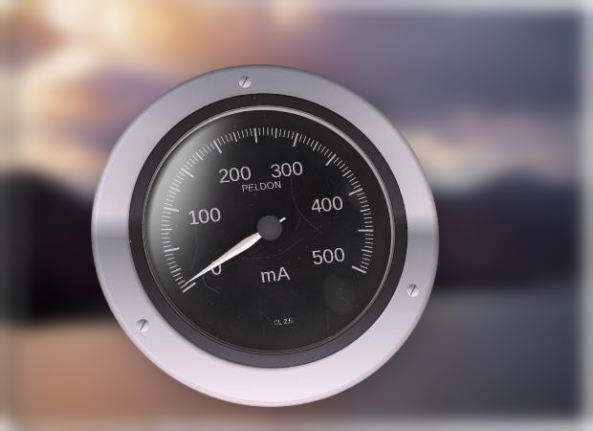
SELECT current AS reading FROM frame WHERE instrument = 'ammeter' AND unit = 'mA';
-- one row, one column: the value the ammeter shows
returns 5 mA
